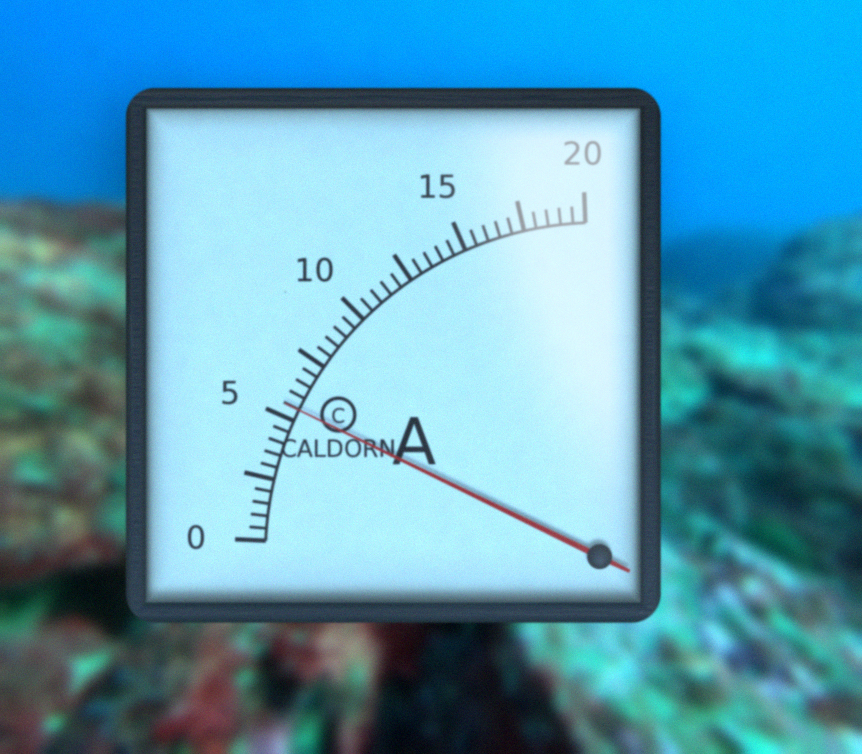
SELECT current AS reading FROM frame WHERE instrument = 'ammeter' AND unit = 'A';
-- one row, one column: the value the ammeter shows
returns 5.5 A
